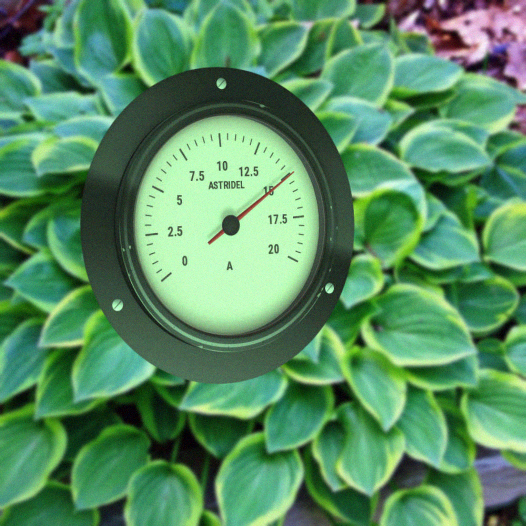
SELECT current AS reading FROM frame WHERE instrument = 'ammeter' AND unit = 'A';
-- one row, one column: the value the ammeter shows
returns 15 A
